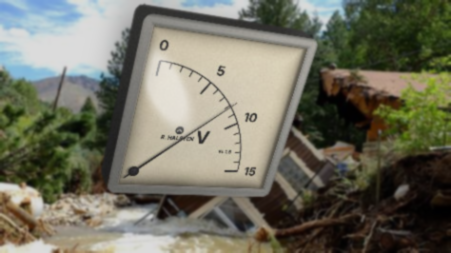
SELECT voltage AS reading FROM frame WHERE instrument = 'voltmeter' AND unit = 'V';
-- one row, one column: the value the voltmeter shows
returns 8 V
